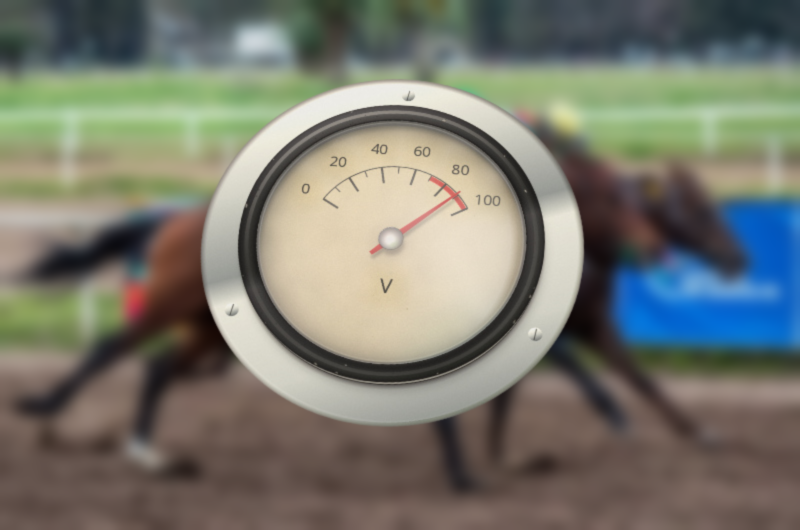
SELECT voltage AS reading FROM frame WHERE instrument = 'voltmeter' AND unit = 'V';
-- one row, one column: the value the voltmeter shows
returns 90 V
